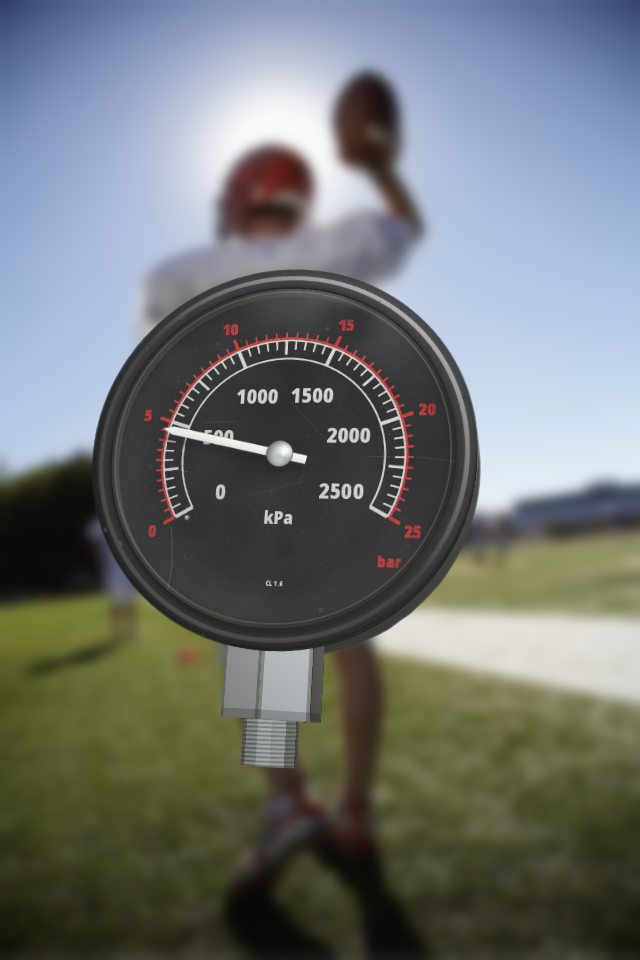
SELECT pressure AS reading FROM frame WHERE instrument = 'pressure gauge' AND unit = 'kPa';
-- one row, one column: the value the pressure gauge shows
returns 450 kPa
